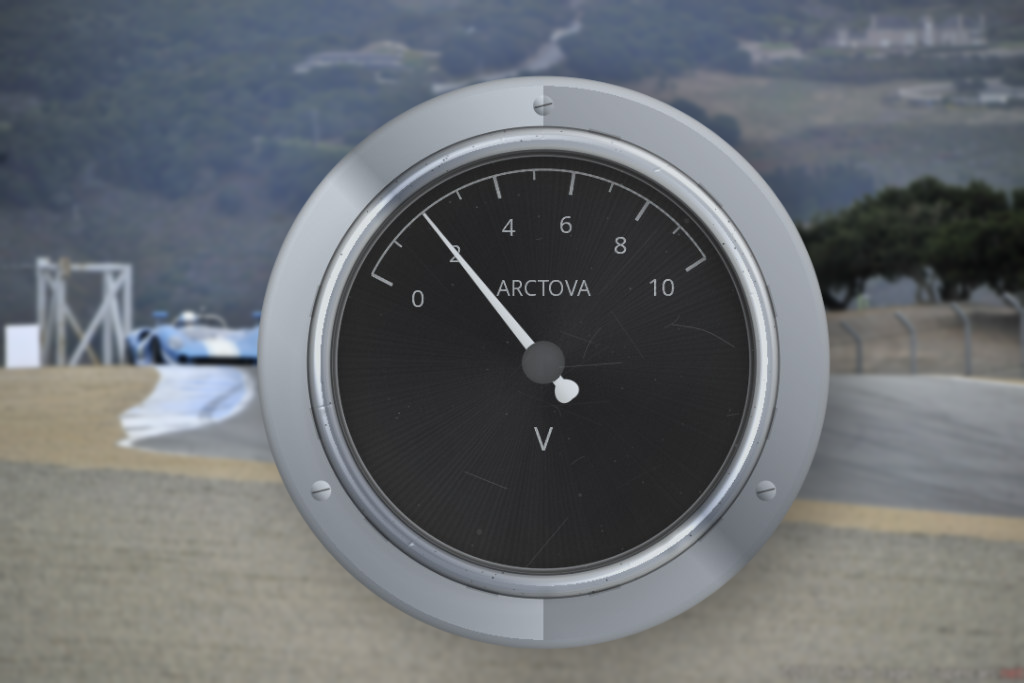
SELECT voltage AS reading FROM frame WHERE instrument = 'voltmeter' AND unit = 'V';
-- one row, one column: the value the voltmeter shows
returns 2 V
